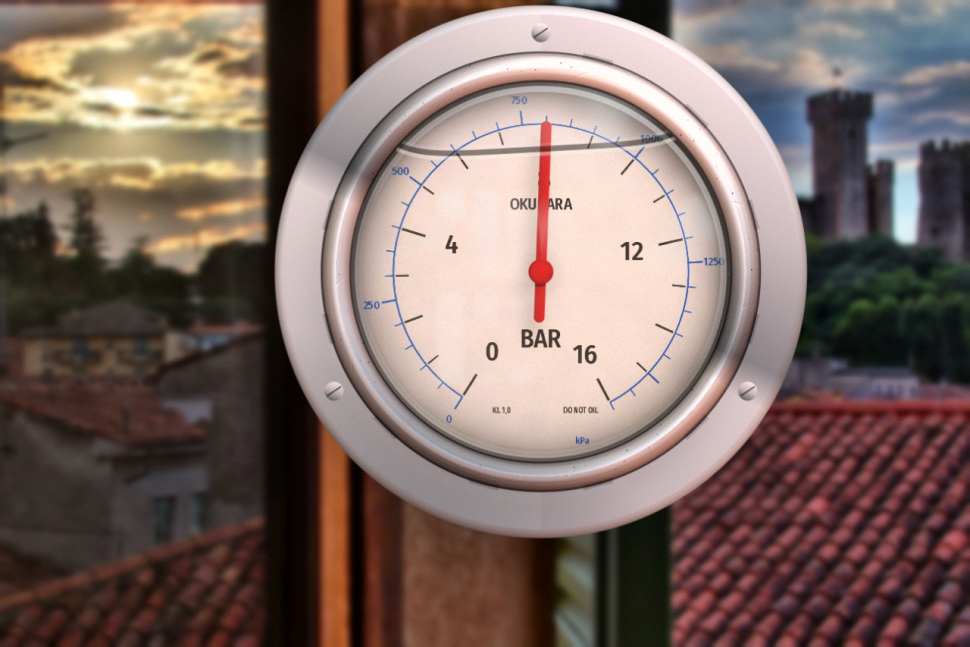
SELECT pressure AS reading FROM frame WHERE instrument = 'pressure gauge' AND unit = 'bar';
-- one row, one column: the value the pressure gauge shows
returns 8 bar
